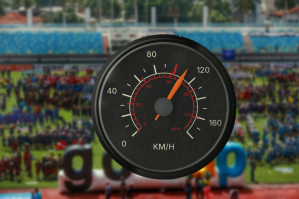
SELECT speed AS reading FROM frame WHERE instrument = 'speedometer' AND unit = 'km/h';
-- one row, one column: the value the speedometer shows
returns 110 km/h
